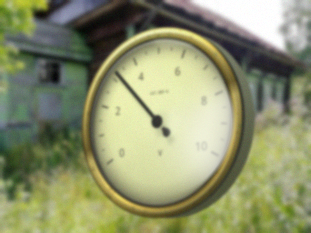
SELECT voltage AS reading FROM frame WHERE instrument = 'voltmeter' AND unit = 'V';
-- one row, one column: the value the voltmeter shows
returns 3.25 V
